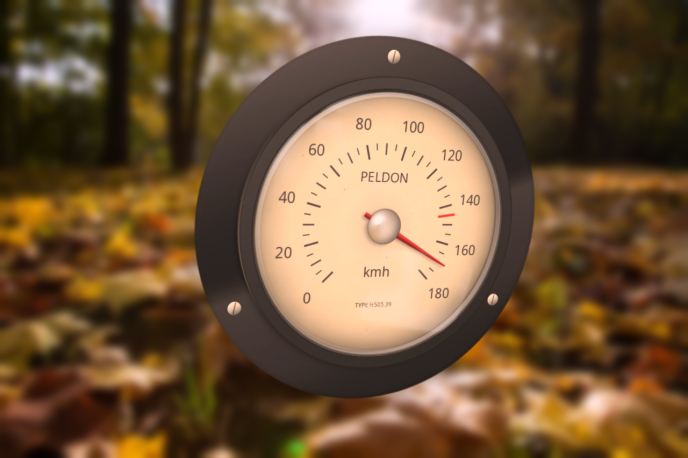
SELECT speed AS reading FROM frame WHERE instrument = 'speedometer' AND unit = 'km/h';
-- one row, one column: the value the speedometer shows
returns 170 km/h
